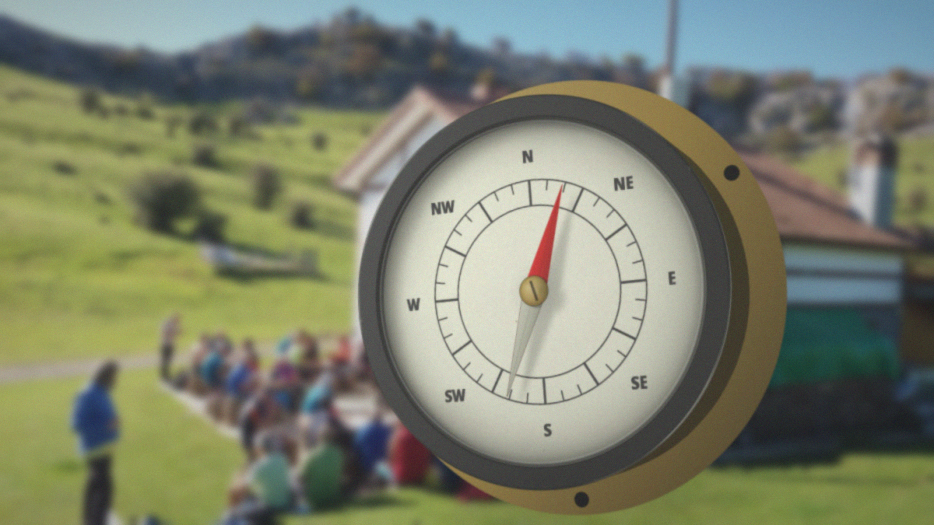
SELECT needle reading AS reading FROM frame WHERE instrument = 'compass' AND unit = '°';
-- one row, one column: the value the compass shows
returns 20 °
